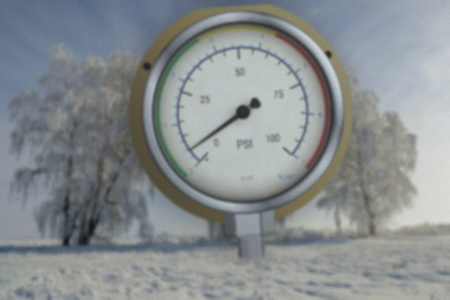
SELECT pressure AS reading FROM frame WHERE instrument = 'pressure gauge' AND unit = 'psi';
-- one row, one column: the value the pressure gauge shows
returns 5 psi
